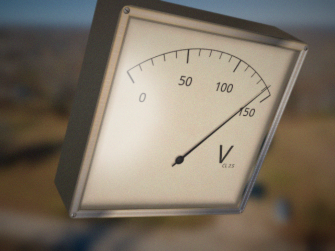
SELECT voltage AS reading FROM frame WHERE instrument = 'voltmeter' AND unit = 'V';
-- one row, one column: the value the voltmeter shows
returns 140 V
